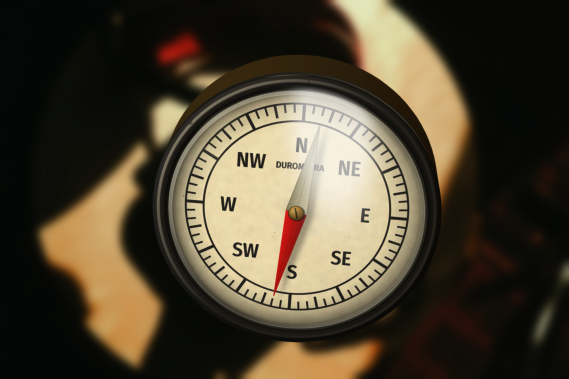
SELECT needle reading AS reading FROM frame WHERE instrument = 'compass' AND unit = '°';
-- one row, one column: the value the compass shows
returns 190 °
